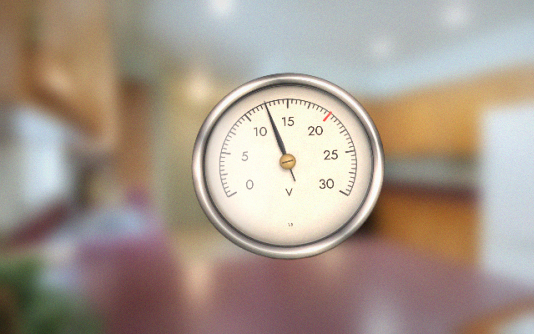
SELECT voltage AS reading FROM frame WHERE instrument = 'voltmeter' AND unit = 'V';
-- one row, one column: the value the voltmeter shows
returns 12.5 V
